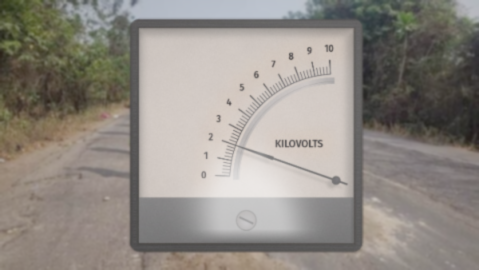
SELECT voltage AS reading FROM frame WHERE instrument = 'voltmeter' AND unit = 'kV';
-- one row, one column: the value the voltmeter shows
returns 2 kV
